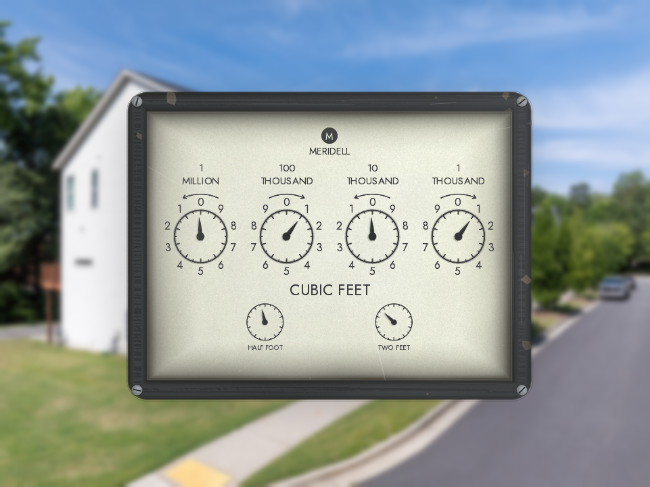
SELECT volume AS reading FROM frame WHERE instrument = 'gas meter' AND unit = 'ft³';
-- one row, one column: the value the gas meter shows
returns 10100 ft³
